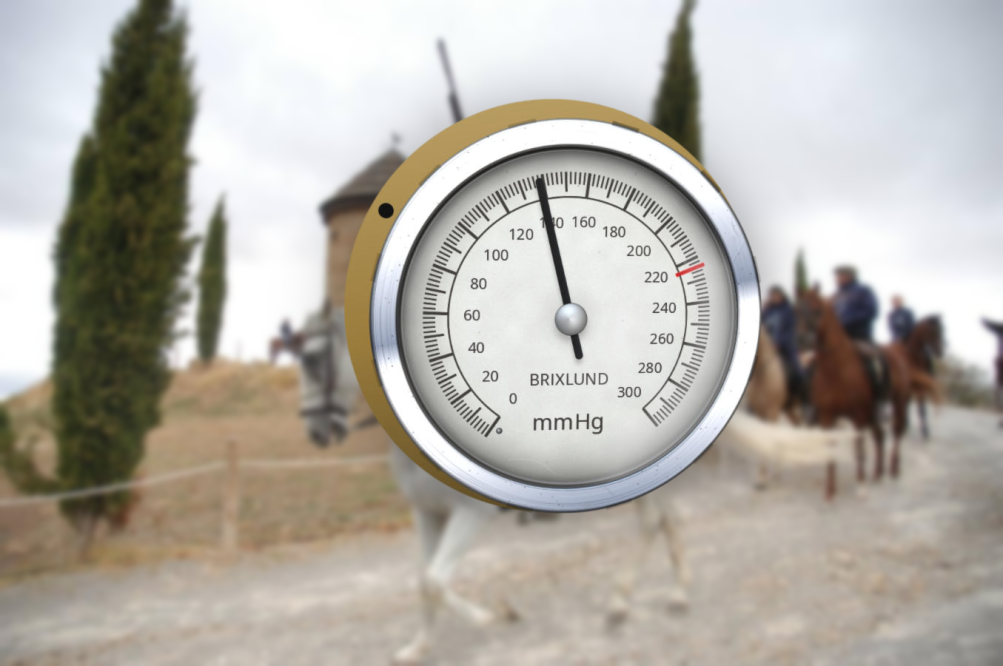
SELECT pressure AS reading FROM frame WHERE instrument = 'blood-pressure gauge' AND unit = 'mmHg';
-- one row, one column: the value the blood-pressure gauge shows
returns 138 mmHg
